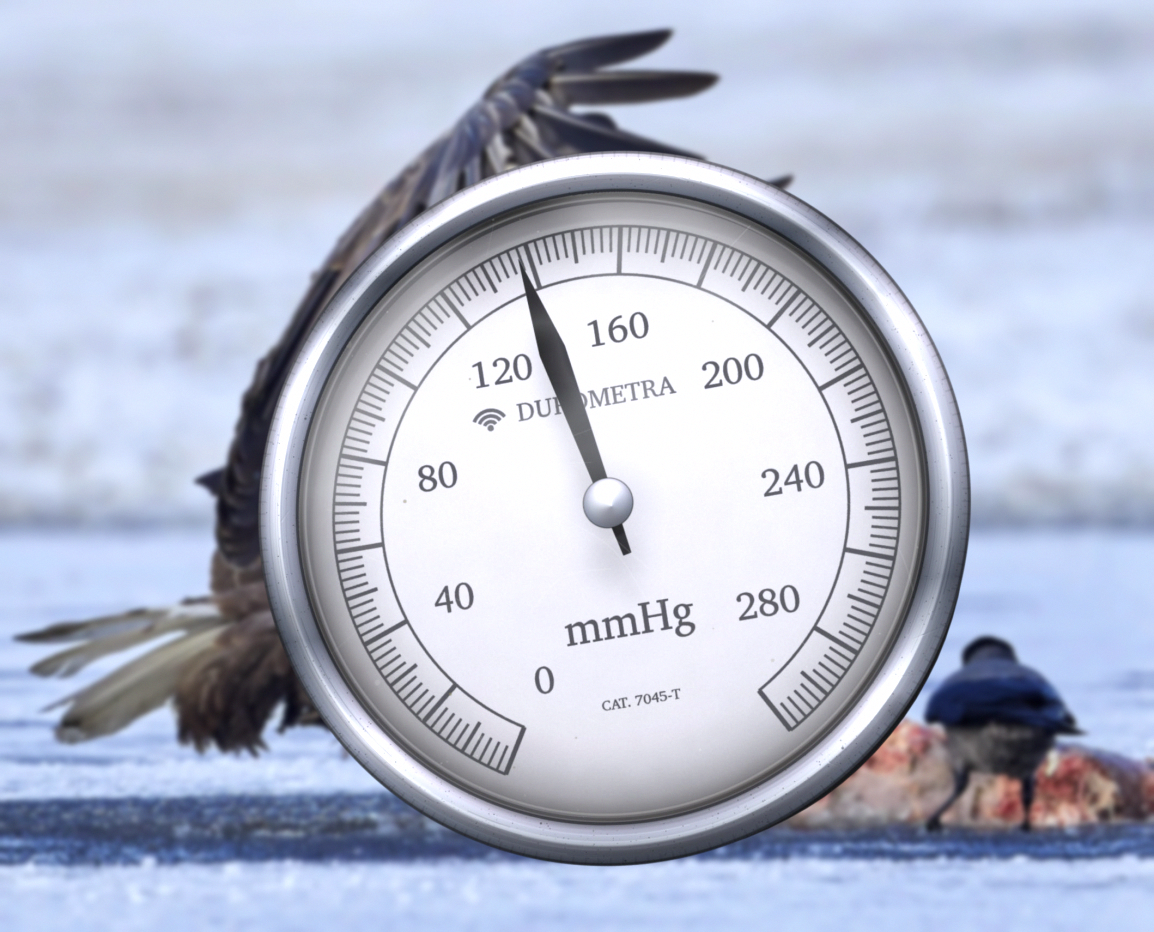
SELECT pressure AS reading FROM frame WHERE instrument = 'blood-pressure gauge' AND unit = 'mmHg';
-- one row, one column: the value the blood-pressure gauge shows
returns 138 mmHg
